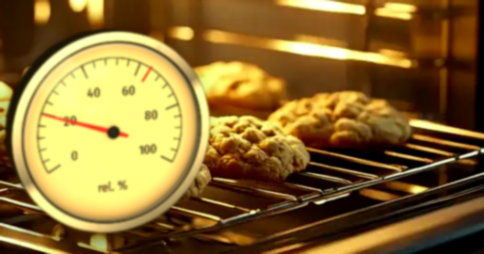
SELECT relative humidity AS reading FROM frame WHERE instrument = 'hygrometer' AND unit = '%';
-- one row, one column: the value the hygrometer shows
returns 20 %
